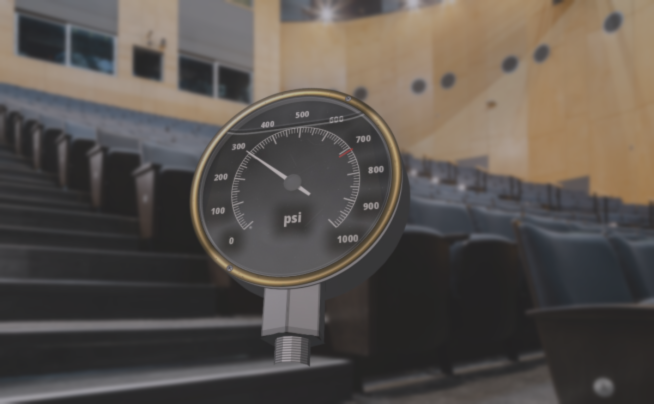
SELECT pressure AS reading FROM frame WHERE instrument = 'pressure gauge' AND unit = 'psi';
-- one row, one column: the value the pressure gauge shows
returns 300 psi
